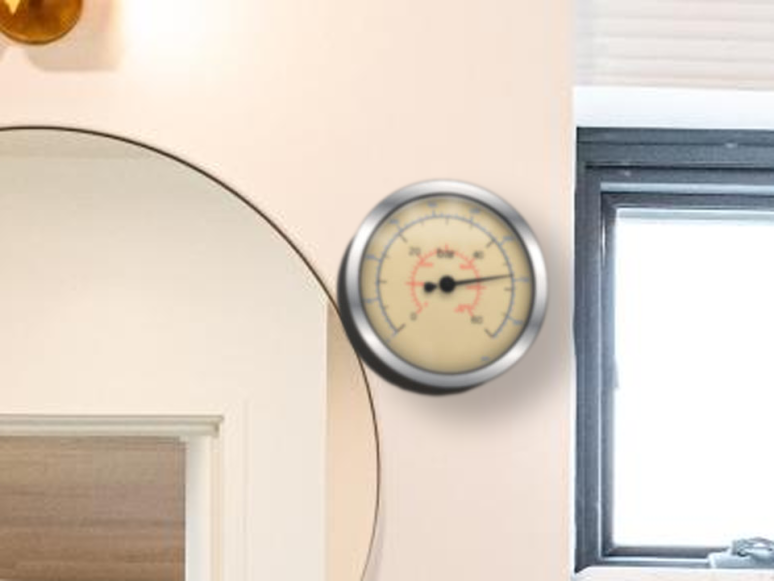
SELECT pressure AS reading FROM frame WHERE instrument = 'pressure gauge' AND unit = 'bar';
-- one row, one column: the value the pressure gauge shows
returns 47.5 bar
